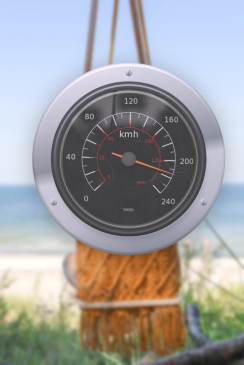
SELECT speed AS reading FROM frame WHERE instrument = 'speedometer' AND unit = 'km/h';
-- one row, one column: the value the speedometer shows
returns 215 km/h
